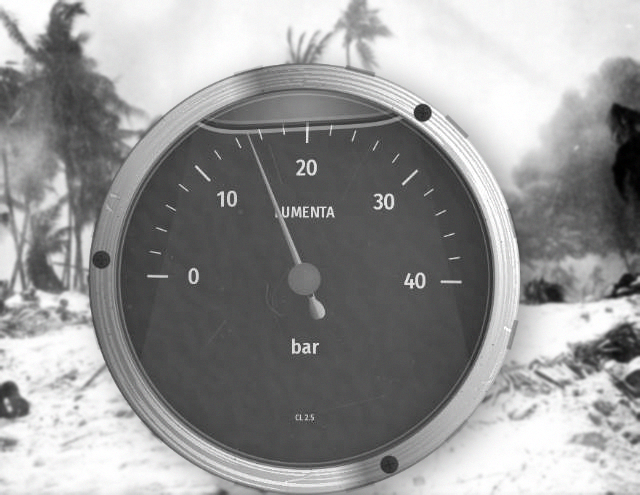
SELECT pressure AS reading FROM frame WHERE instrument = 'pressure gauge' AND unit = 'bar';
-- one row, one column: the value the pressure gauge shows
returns 15 bar
